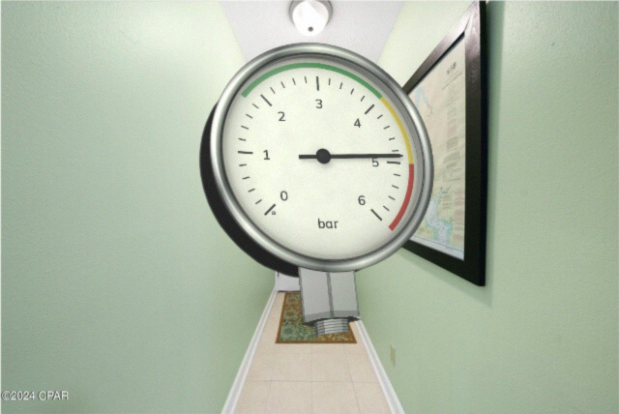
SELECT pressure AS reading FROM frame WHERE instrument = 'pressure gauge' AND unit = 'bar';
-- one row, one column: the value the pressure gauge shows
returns 4.9 bar
